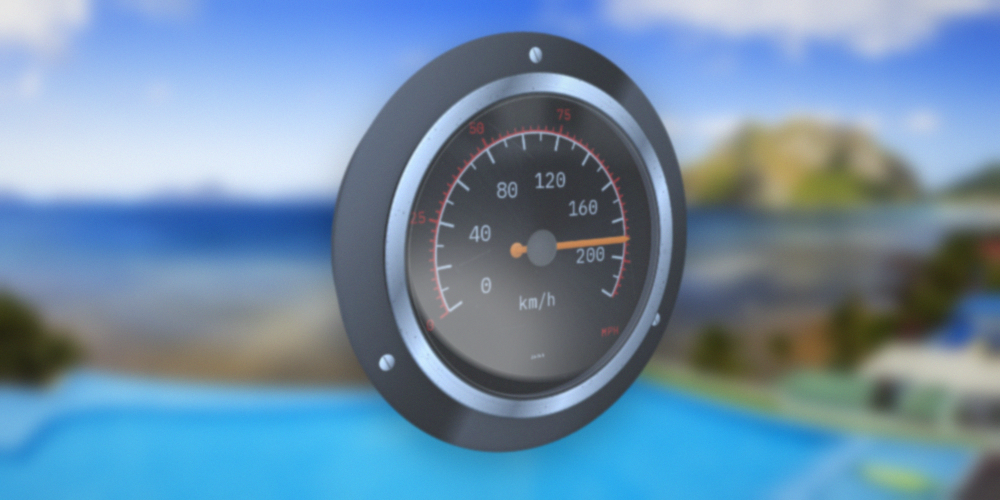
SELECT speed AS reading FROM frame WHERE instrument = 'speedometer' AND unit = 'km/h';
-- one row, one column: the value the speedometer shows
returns 190 km/h
